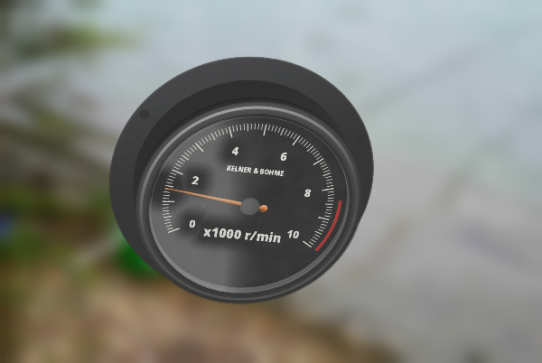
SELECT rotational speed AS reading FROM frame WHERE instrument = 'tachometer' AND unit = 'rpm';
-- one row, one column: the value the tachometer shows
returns 1500 rpm
